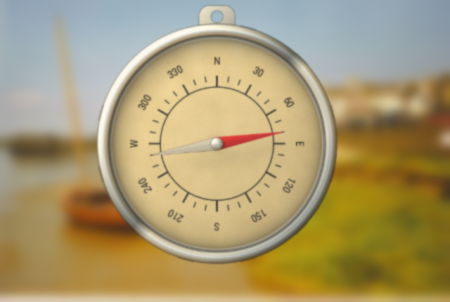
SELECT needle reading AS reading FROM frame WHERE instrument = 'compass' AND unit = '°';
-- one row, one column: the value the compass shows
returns 80 °
